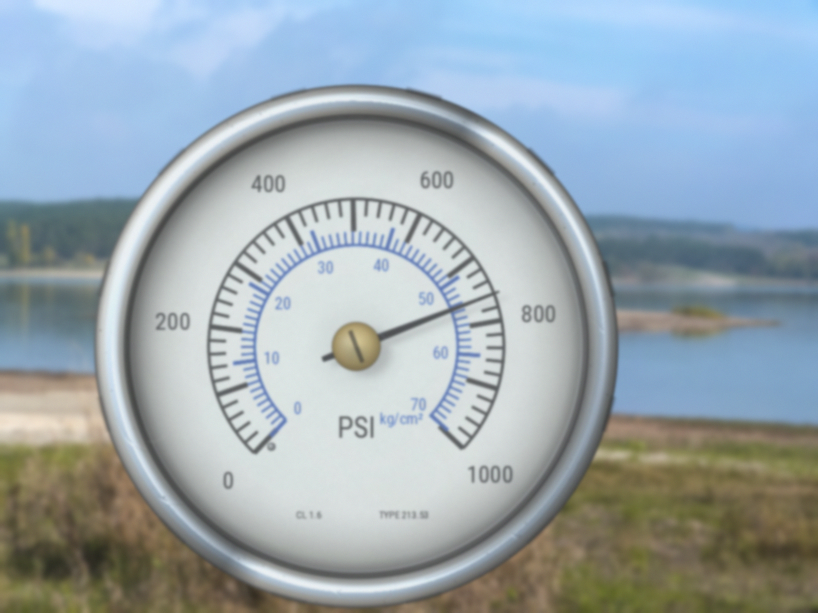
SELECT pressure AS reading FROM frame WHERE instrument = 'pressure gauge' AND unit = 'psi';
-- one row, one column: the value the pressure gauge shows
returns 760 psi
